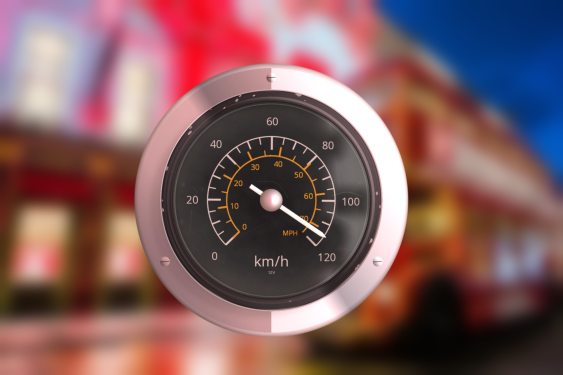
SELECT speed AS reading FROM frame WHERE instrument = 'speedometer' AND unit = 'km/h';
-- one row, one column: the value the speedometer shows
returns 115 km/h
